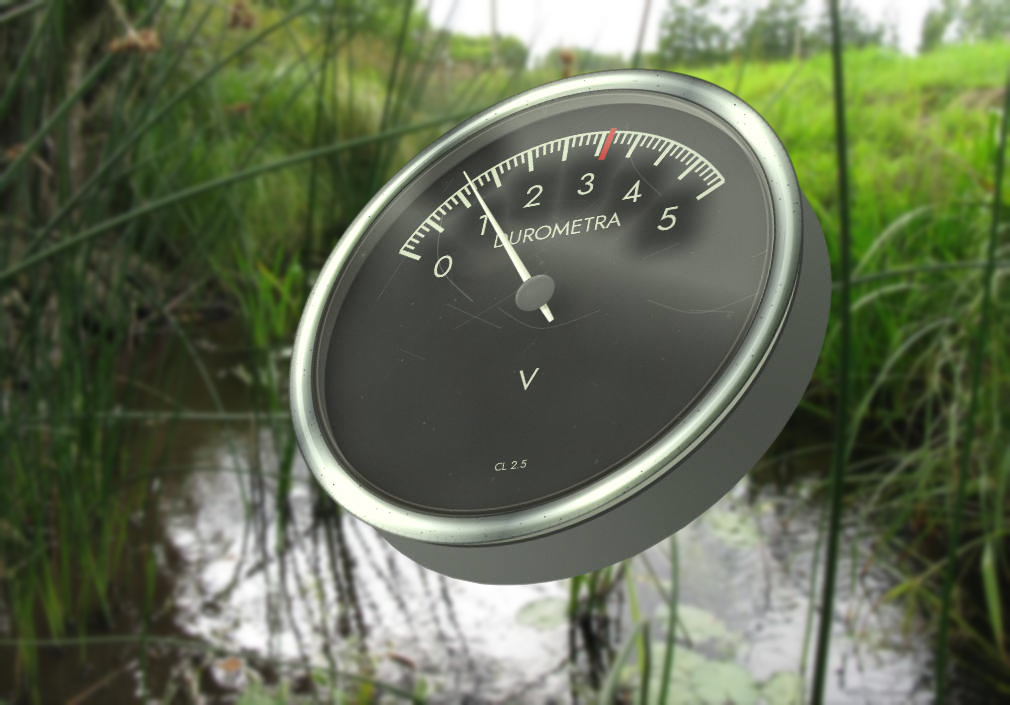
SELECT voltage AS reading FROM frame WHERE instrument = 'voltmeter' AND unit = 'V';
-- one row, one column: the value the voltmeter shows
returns 1.2 V
